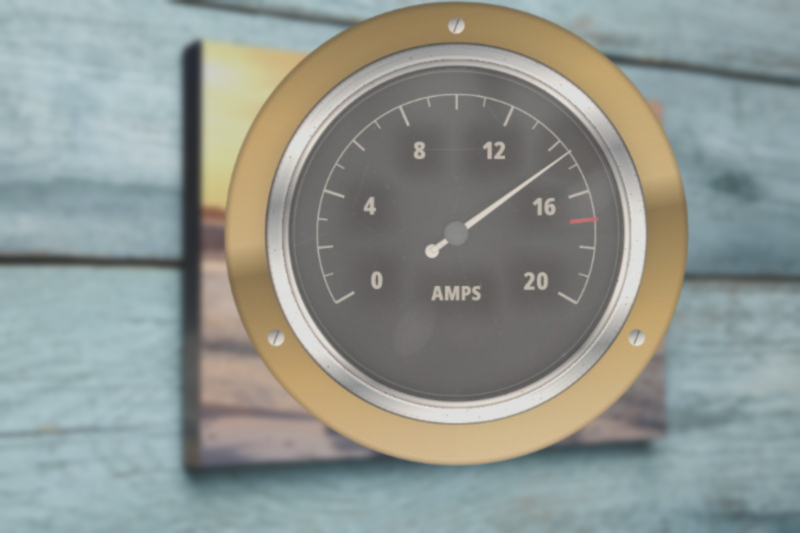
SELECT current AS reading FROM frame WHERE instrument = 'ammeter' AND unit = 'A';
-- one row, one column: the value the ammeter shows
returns 14.5 A
